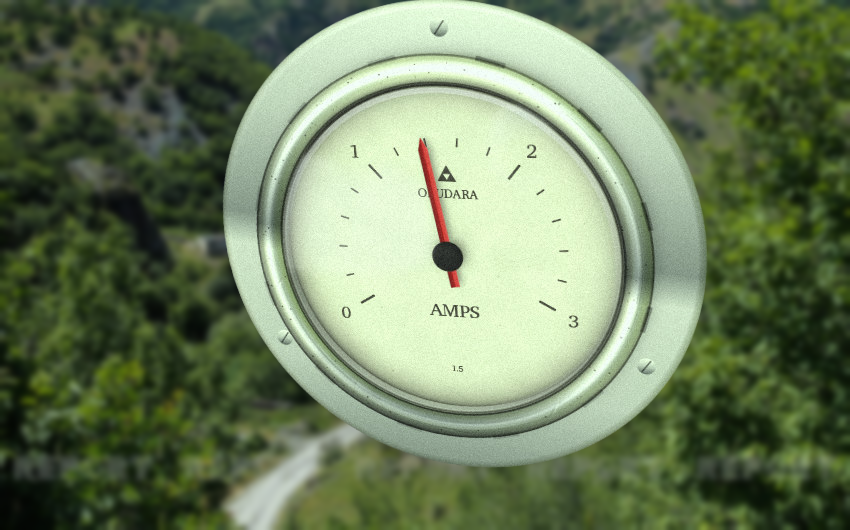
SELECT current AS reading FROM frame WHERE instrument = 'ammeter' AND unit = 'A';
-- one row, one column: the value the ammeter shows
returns 1.4 A
